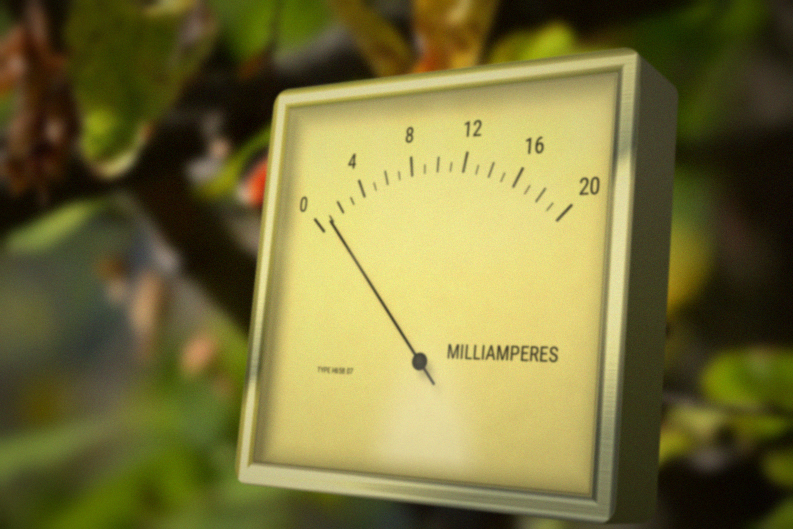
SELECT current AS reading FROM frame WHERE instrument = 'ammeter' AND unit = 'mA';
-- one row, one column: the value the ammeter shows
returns 1 mA
